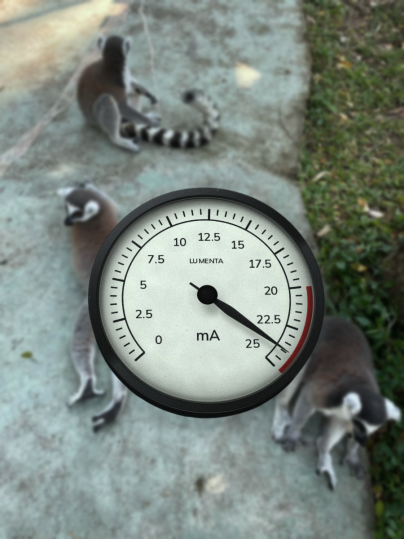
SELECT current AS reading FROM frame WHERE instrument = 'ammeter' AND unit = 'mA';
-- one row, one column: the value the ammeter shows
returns 24 mA
